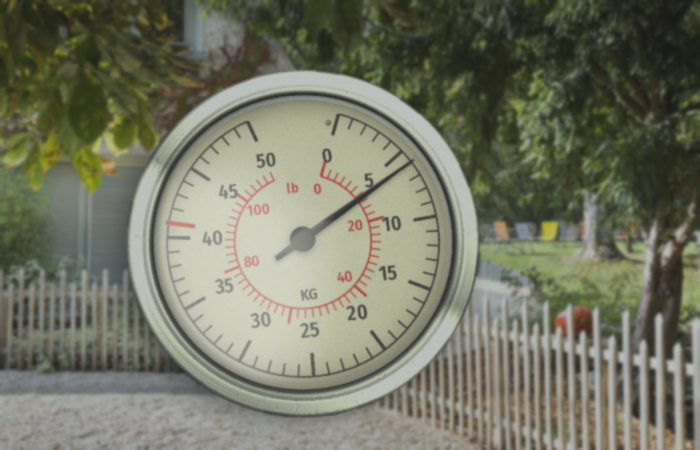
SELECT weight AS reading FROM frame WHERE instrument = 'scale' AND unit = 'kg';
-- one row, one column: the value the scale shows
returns 6 kg
